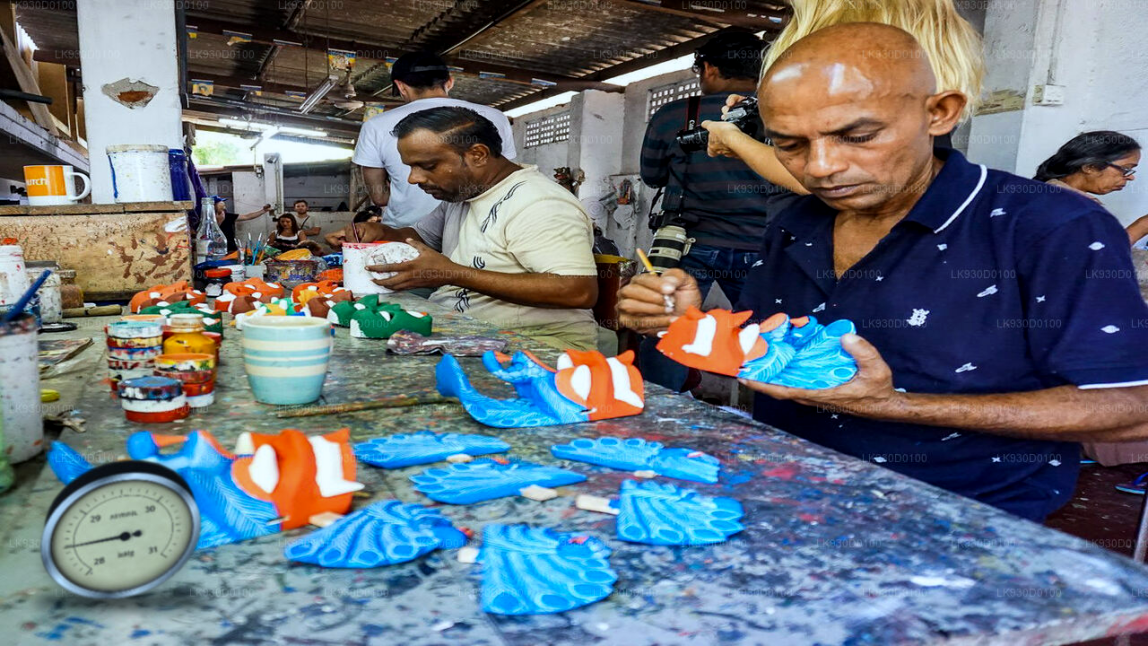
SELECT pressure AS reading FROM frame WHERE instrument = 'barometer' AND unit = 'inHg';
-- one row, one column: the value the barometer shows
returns 28.5 inHg
